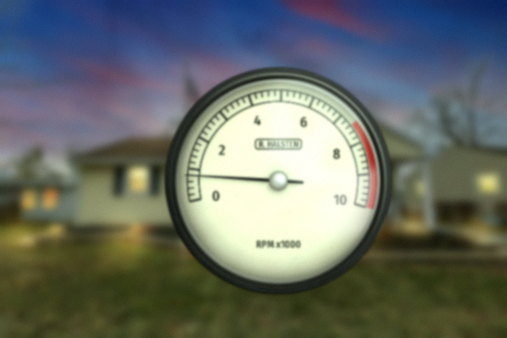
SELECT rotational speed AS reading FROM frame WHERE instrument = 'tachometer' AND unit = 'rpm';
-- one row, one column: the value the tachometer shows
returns 800 rpm
